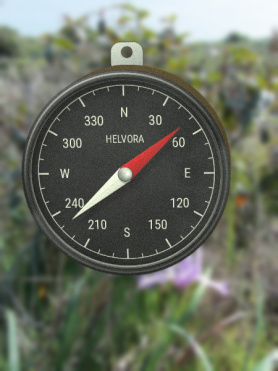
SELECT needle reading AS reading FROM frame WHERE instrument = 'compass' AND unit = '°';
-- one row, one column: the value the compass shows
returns 50 °
